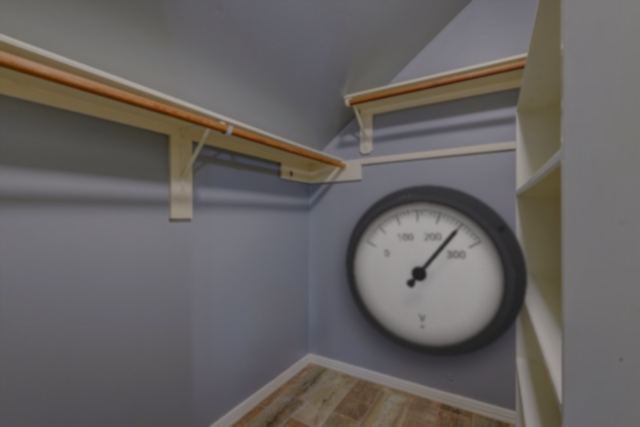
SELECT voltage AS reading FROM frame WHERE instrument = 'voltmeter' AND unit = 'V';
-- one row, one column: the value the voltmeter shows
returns 250 V
